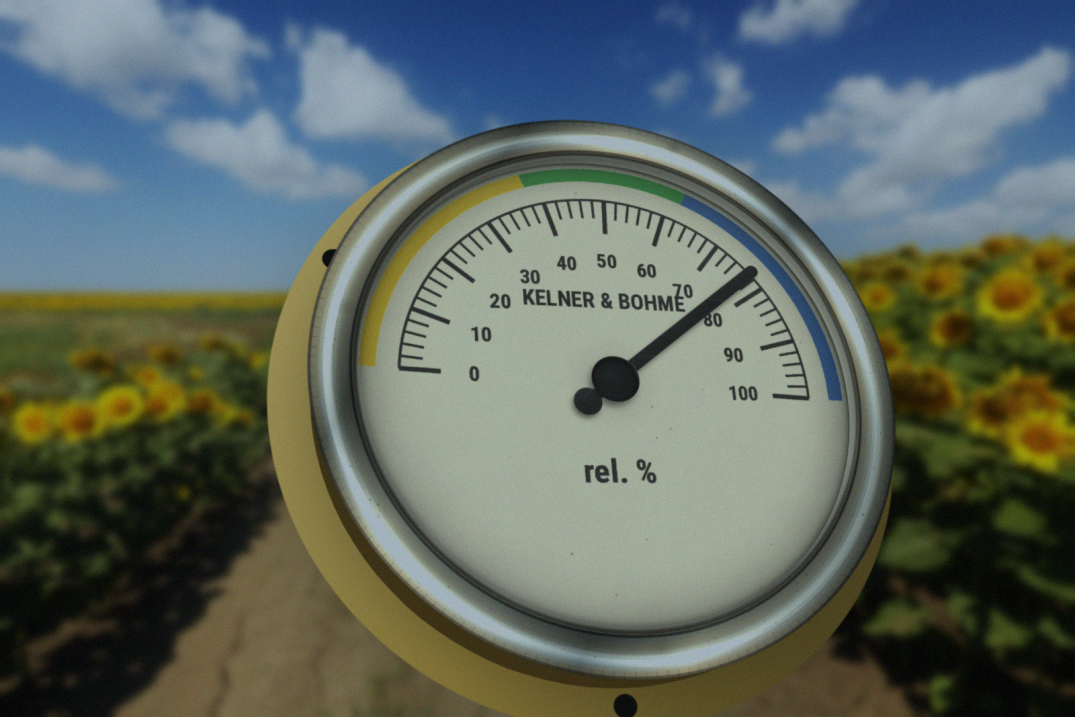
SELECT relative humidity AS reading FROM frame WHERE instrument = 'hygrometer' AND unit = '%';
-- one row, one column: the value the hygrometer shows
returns 77 %
